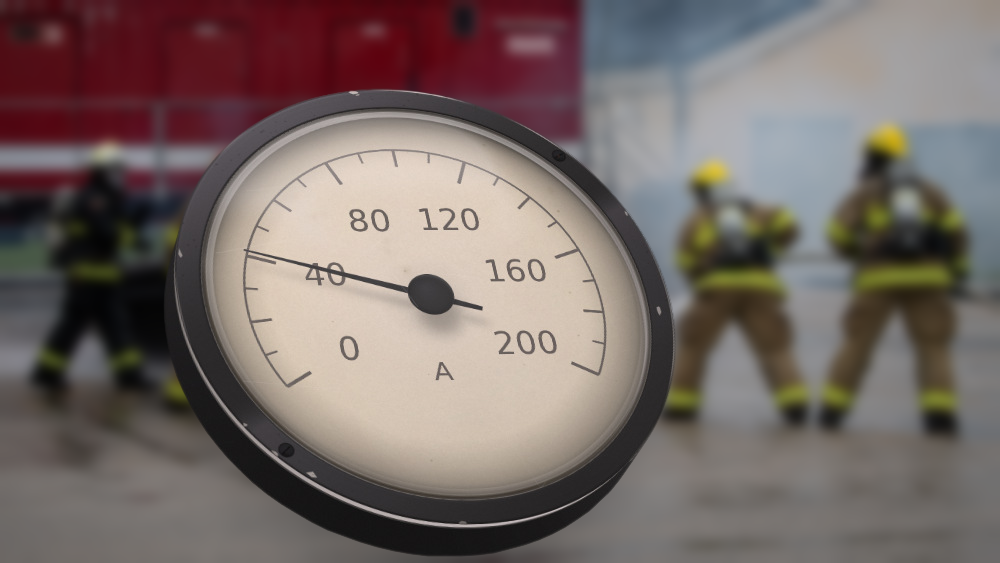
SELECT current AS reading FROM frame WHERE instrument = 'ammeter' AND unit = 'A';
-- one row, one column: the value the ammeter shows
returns 40 A
